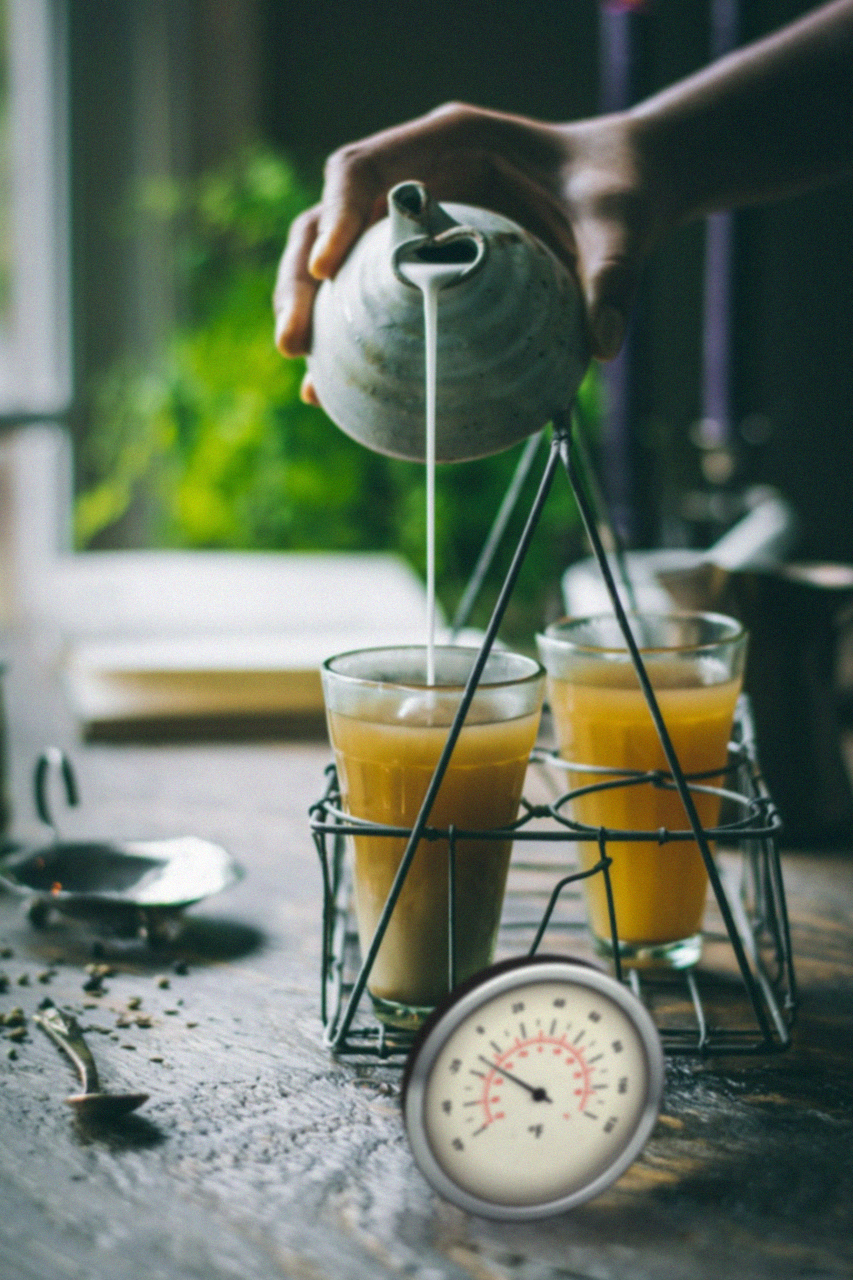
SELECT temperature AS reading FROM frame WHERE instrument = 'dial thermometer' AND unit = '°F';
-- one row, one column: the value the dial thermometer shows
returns -10 °F
